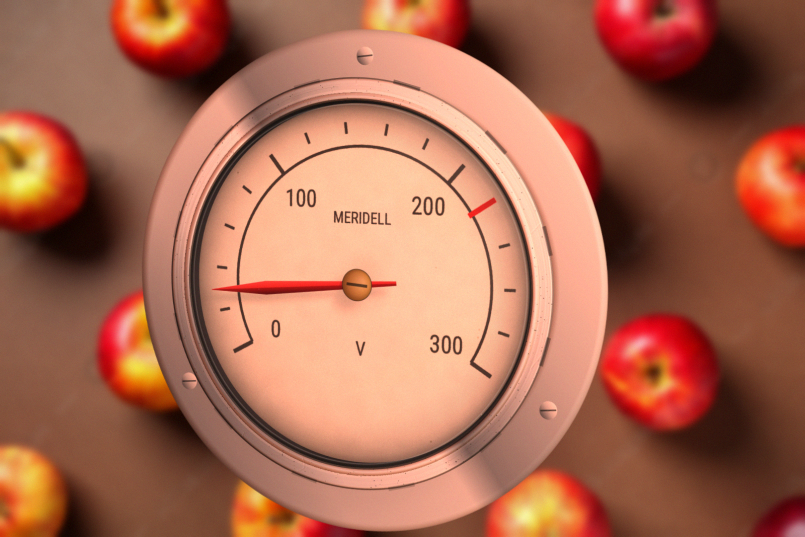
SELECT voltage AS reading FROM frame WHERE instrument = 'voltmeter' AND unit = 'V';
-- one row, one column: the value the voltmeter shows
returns 30 V
